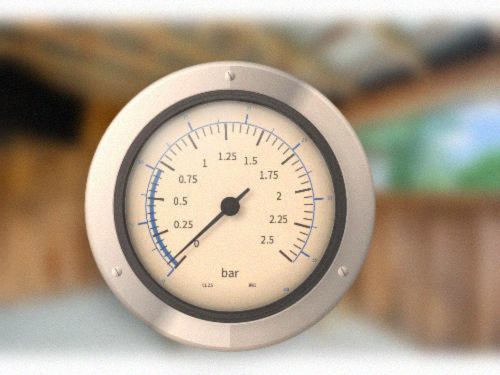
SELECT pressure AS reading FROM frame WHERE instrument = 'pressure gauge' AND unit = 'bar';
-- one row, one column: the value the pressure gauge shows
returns 0.05 bar
